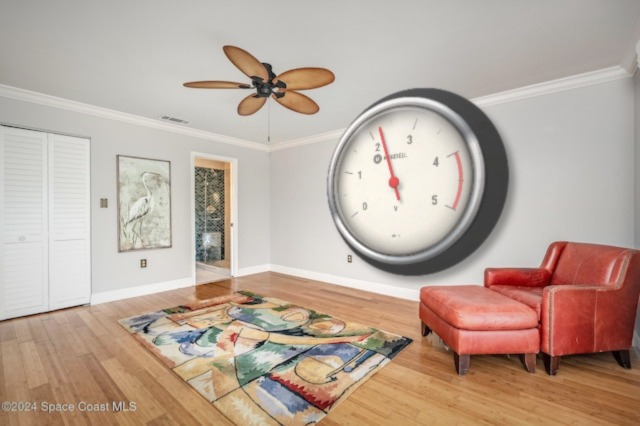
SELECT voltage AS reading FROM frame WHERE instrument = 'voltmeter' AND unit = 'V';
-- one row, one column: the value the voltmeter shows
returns 2.25 V
